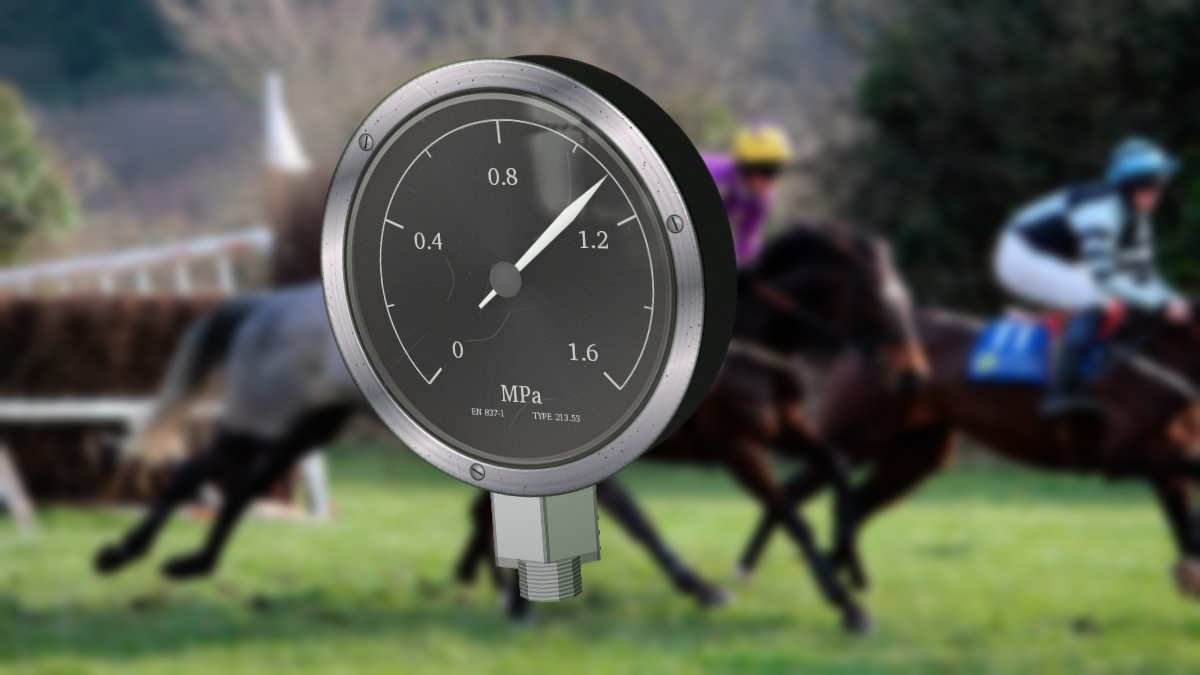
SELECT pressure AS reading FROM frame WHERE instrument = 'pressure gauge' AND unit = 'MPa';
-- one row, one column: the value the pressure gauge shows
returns 1.1 MPa
